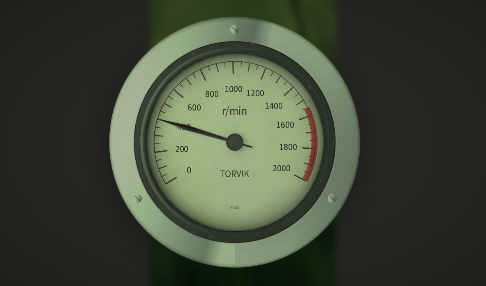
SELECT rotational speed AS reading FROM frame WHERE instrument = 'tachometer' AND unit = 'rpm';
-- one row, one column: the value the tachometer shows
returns 400 rpm
